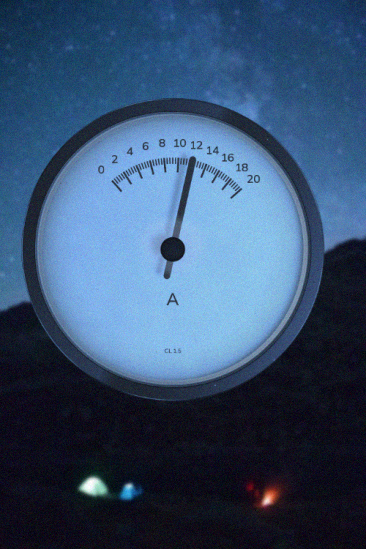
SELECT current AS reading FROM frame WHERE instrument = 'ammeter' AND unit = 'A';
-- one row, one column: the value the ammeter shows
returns 12 A
